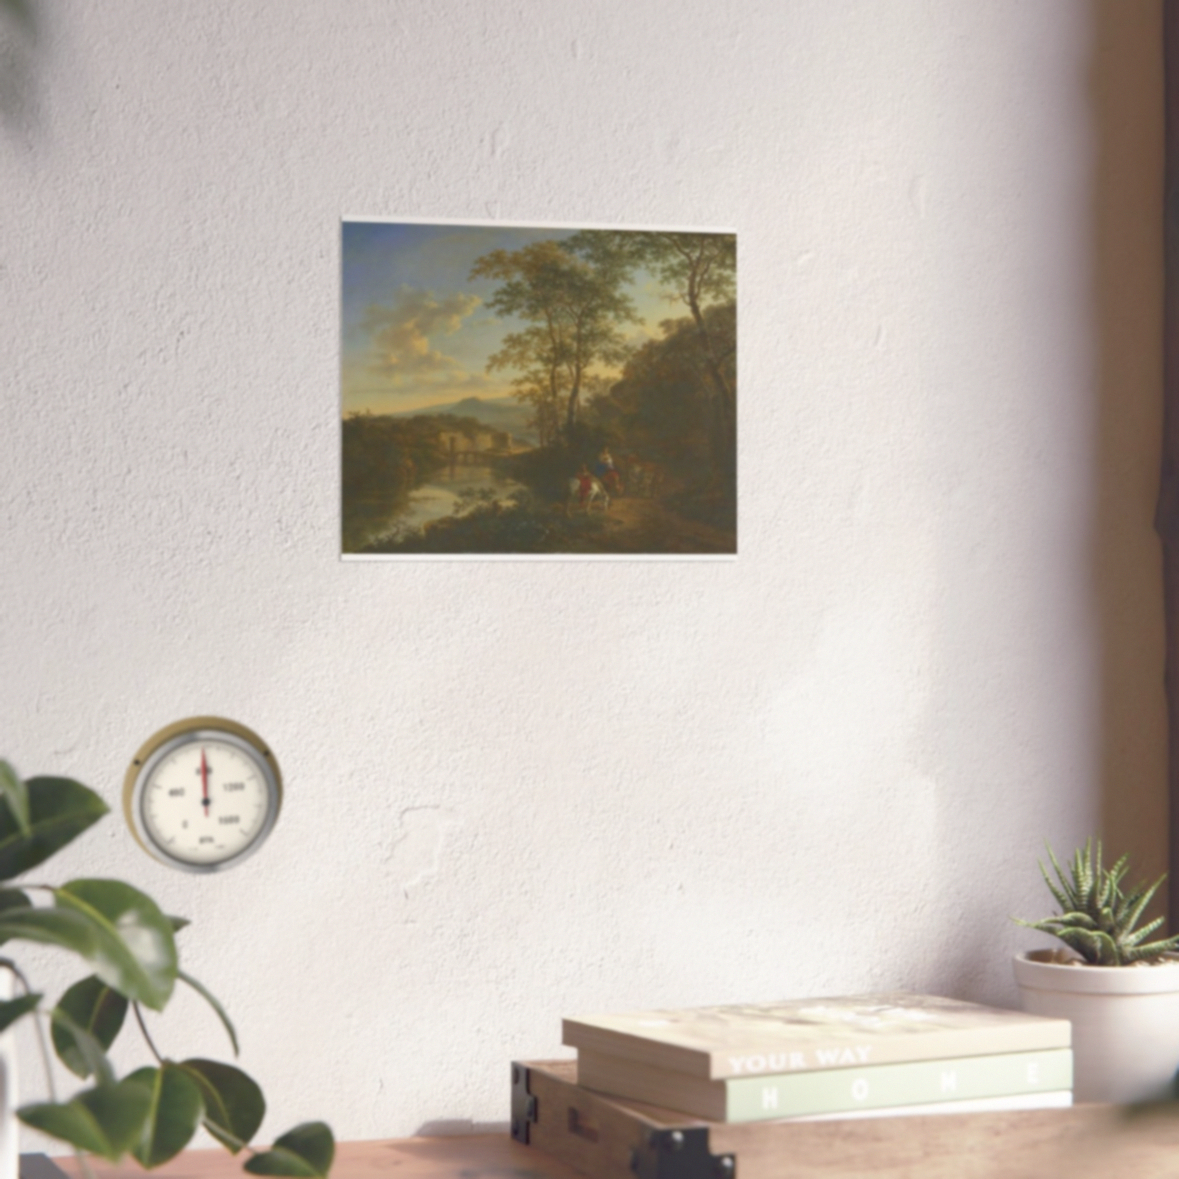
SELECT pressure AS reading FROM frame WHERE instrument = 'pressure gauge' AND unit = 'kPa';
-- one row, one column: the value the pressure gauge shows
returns 800 kPa
